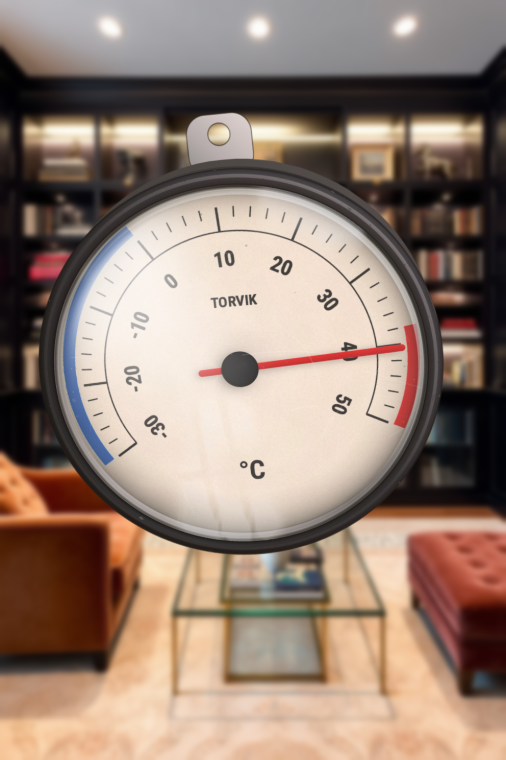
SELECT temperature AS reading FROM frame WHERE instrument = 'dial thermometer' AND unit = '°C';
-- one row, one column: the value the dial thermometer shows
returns 40 °C
